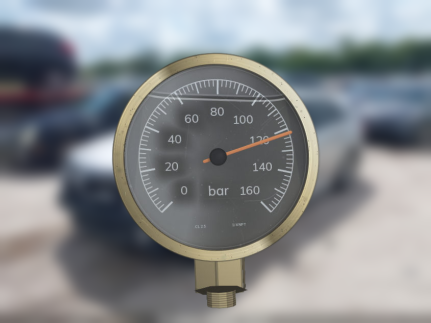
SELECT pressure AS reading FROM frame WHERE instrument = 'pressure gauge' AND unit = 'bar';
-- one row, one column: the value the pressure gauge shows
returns 122 bar
